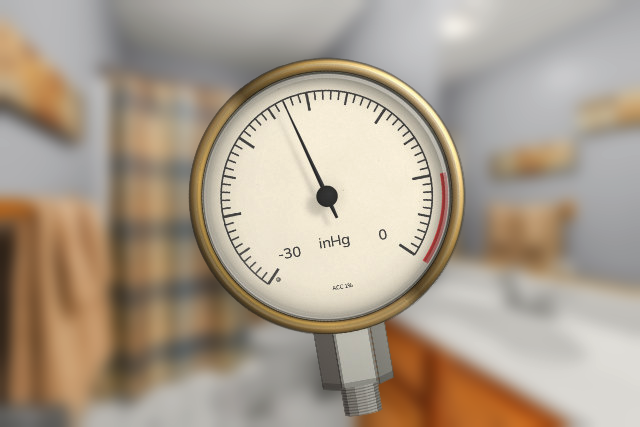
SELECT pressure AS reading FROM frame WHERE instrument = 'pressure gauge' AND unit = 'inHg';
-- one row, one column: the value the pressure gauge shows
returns -16.5 inHg
